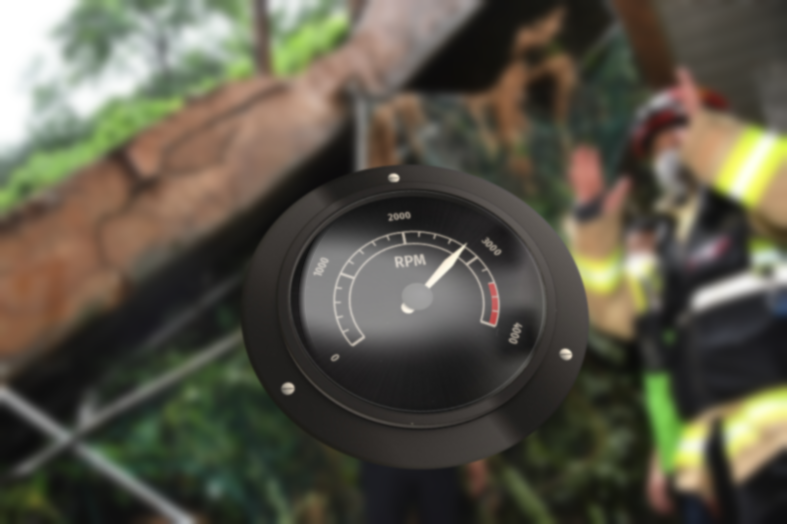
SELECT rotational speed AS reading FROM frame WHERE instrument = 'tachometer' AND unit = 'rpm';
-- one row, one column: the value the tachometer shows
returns 2800 rpm
